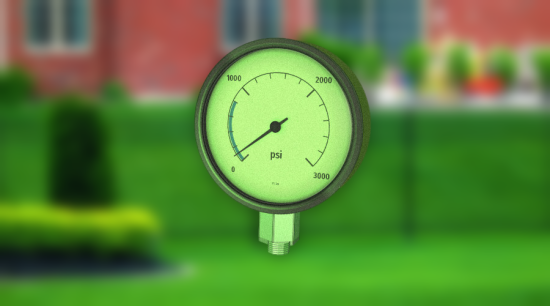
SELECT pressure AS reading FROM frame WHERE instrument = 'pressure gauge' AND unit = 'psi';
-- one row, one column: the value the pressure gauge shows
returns 100 psi
